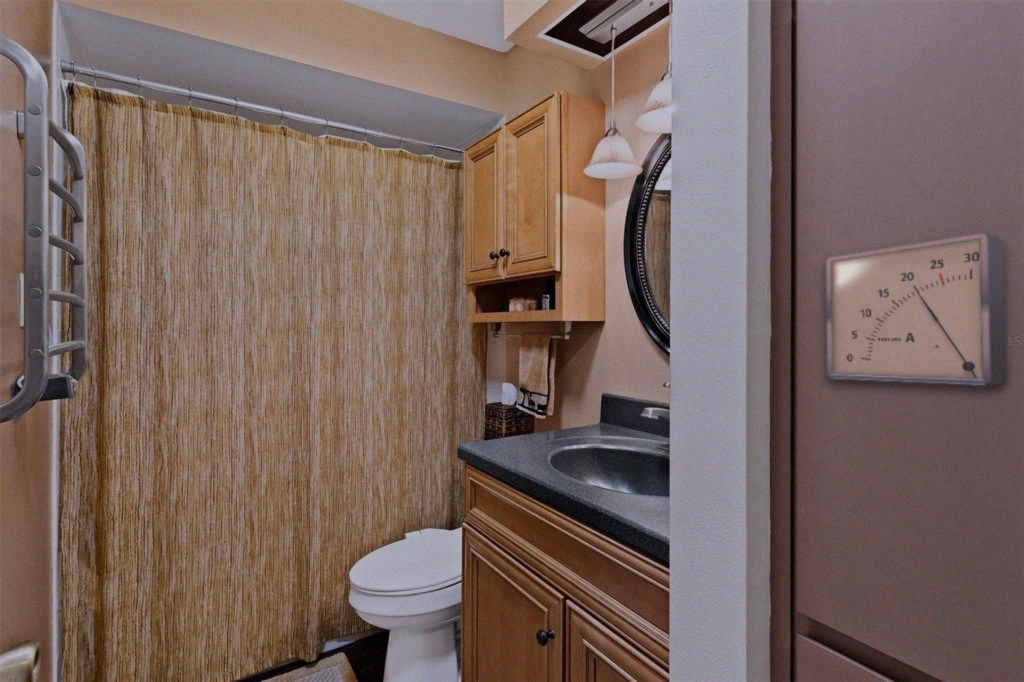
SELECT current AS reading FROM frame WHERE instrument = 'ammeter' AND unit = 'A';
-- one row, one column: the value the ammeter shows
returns 20 A
